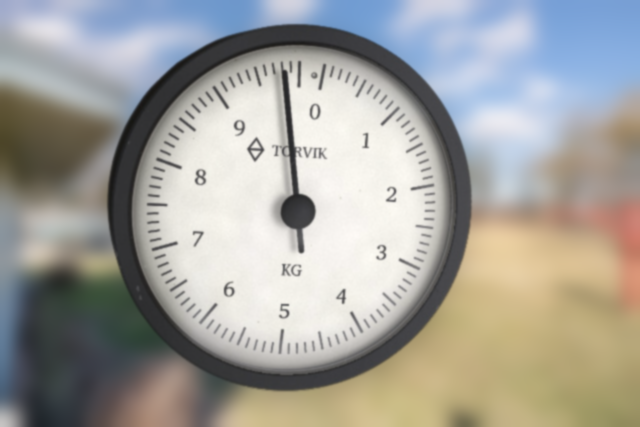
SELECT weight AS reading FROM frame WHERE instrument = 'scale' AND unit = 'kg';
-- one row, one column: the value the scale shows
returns 9.8 kg
